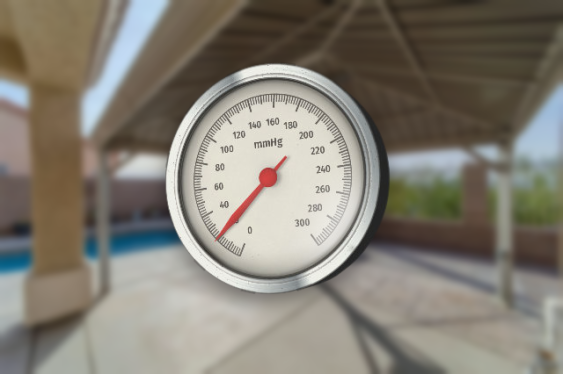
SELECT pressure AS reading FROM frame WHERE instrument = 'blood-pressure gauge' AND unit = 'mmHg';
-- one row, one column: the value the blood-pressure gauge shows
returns 20 mmHg
